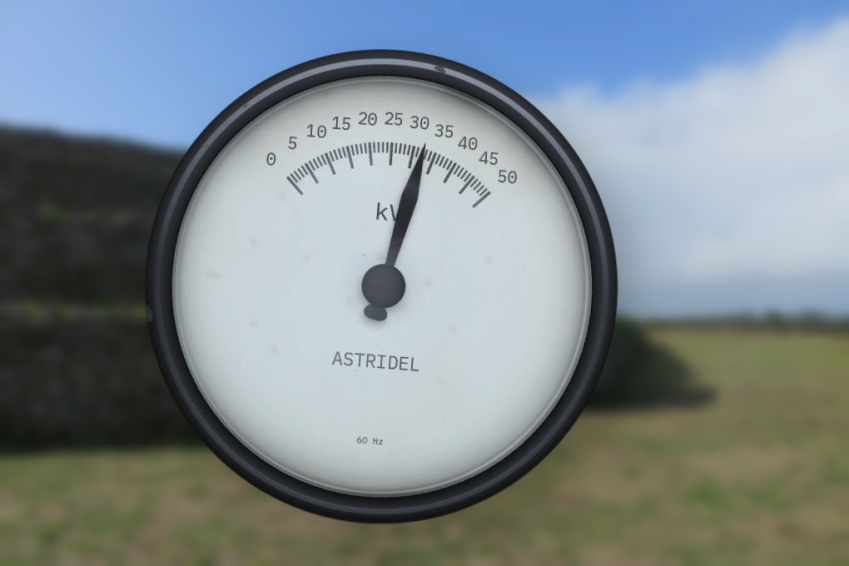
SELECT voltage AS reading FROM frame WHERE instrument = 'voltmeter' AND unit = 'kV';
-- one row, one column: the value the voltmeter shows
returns 32 kV
